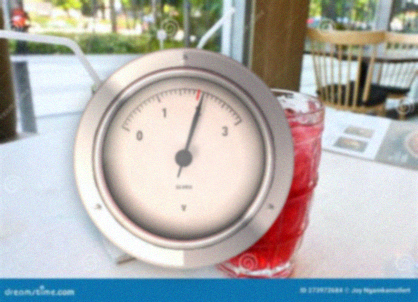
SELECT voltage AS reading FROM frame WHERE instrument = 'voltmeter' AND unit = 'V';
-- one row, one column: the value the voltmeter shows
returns 2 V
